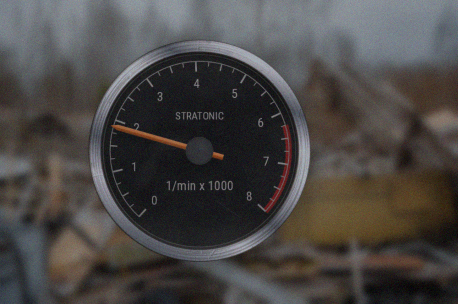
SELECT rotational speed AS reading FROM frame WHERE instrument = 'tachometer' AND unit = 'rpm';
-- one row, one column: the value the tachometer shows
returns 1875 rpm
